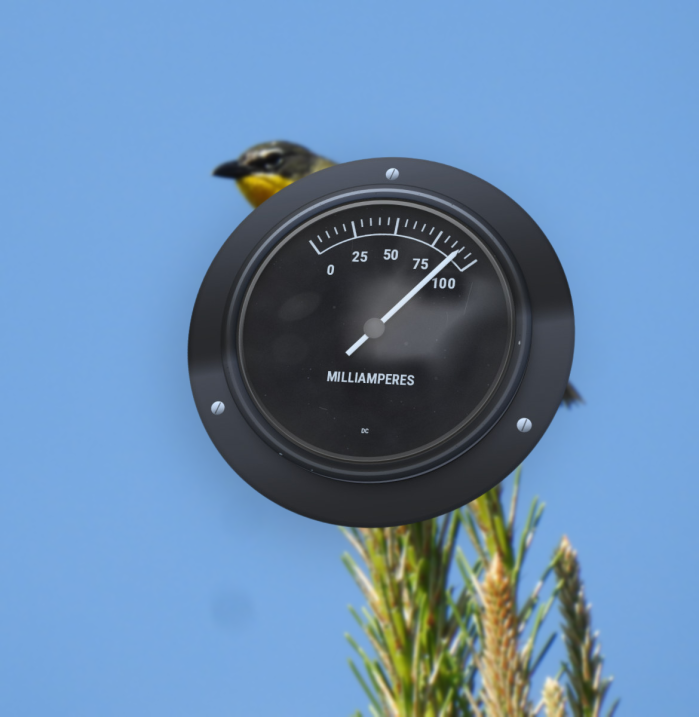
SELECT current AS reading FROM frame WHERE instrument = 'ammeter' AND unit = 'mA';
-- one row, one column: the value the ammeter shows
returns 90 mA
